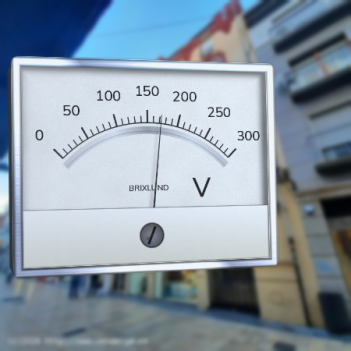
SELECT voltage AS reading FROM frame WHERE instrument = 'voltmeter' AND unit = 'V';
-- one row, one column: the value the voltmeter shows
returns 170 V
